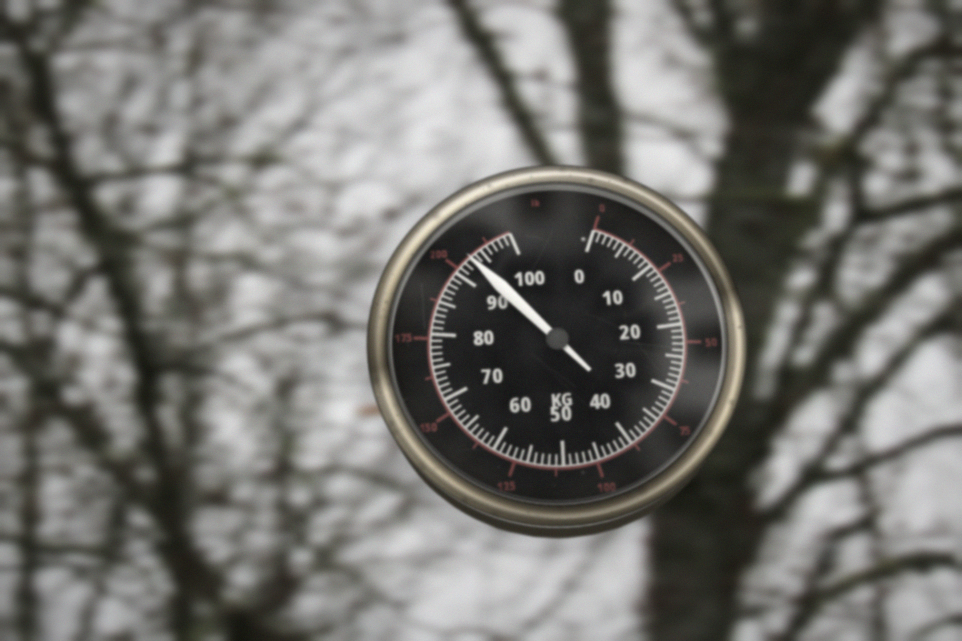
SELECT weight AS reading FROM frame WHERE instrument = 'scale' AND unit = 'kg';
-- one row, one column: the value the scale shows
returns 93 kg
